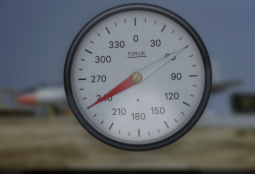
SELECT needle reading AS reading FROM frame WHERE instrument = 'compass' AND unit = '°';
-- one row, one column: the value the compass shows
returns 240 °
